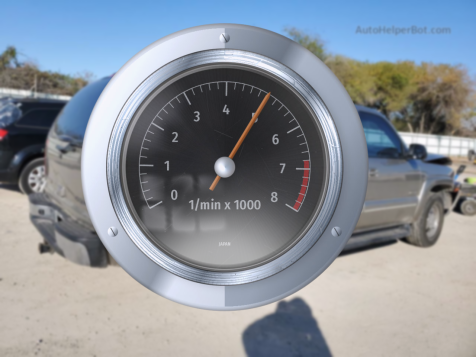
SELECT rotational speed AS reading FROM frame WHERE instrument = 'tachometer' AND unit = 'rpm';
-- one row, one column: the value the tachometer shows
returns 5000 rpm
